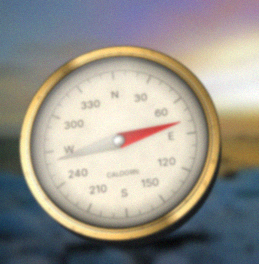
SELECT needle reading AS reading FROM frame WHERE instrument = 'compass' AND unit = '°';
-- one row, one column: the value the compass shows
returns 80 °
